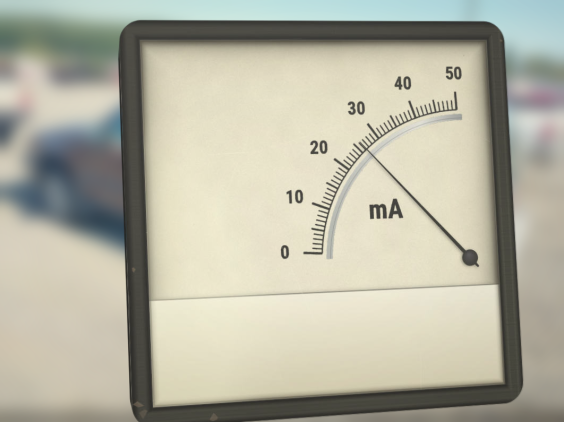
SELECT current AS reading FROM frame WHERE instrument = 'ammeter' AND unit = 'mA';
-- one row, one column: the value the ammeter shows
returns 26 mA
